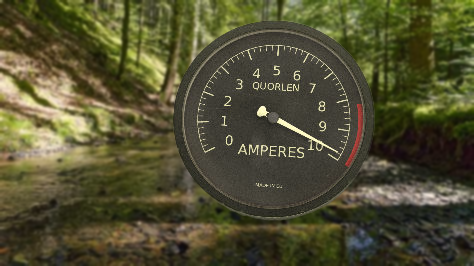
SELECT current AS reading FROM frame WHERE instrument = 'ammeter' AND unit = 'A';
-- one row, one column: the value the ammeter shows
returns 9.8 A
